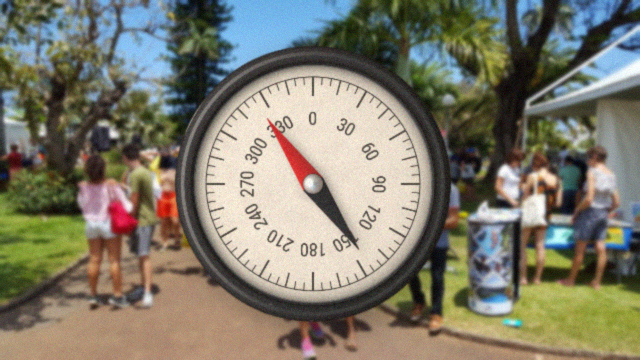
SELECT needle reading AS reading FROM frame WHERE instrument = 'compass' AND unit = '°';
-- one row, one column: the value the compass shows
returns 325 °
